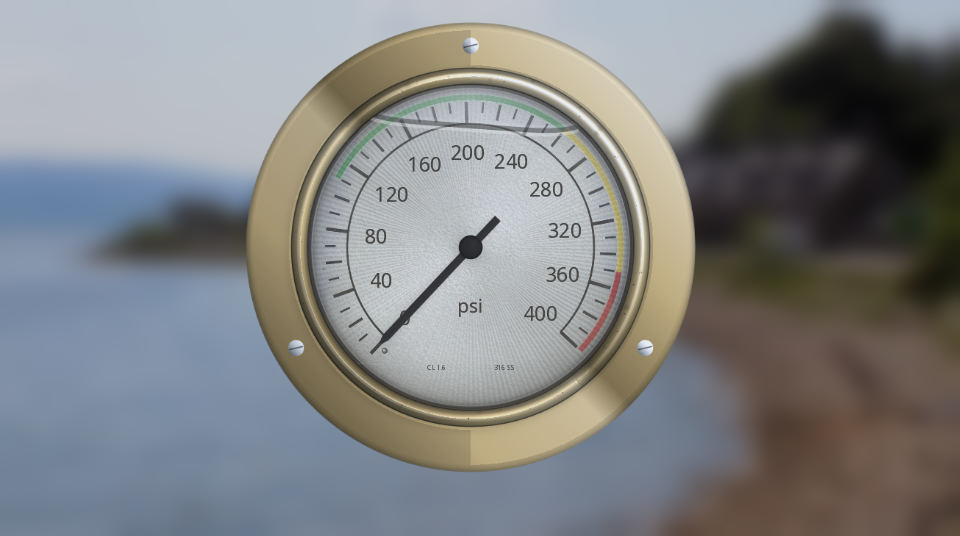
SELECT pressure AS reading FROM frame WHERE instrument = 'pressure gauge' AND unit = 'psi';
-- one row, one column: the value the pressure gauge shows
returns 0 psi
